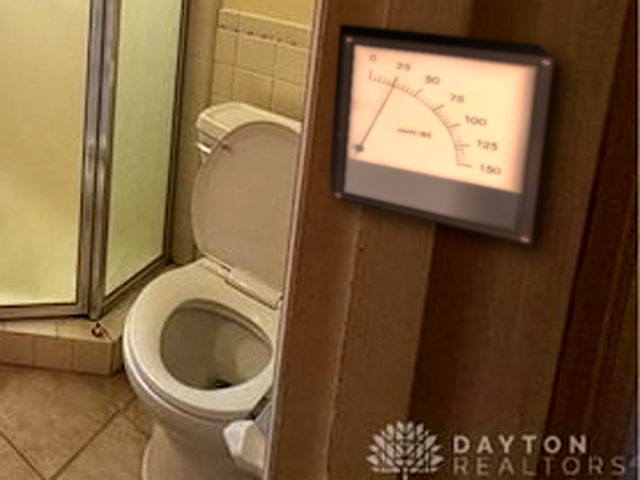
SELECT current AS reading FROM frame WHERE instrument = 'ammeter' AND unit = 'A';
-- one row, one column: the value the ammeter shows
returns 25 A
